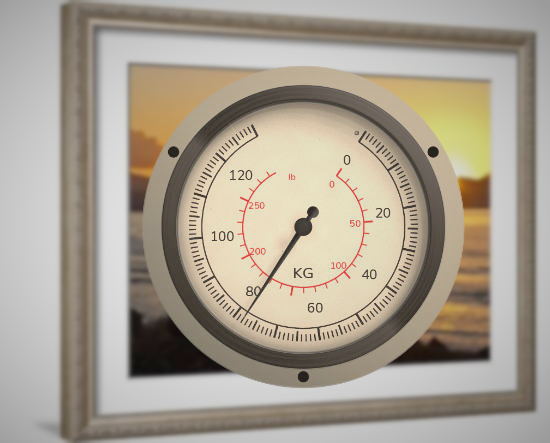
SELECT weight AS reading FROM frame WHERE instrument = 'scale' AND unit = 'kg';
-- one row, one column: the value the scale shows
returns 78 kg
